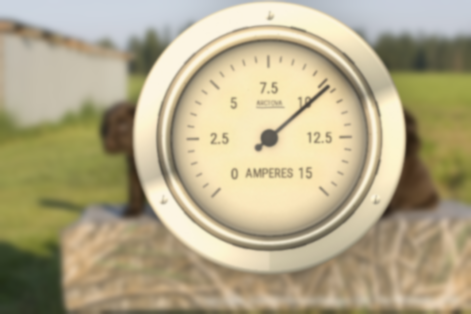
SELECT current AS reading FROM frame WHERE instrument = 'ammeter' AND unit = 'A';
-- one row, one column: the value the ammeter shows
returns 10.25 A
